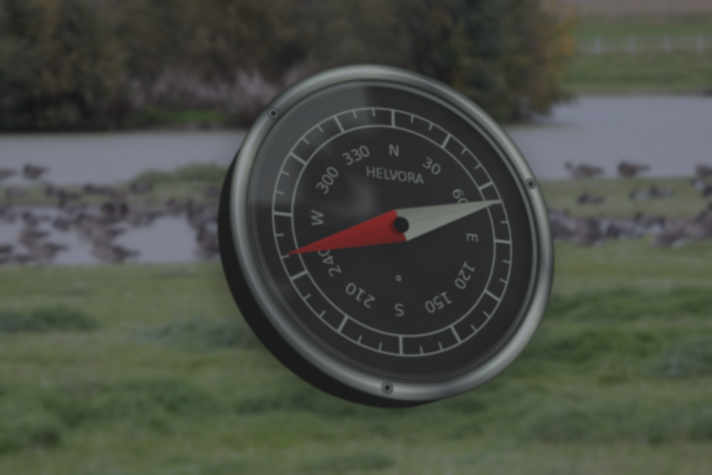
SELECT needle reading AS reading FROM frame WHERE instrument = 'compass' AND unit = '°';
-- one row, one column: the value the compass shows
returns 250 °
